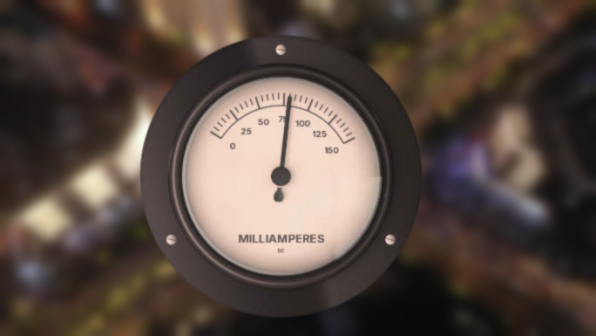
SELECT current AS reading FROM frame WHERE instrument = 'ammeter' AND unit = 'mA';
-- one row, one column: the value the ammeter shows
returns 80 mA
